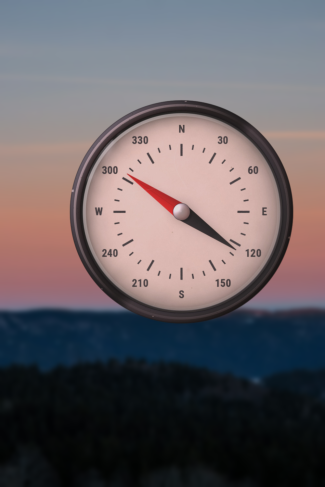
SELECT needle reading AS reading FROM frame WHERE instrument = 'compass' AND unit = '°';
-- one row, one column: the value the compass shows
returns 305 °
